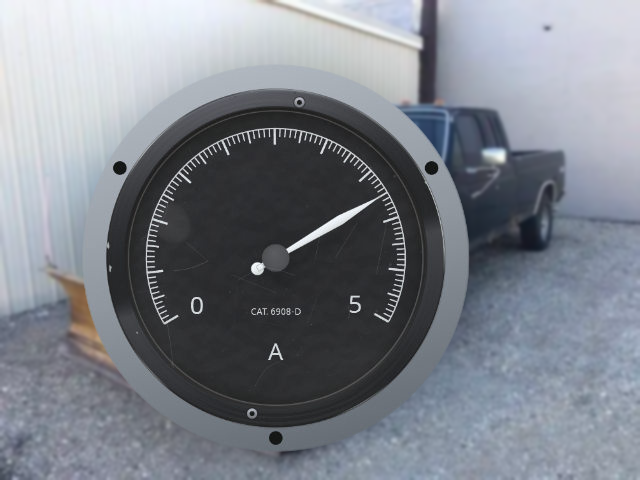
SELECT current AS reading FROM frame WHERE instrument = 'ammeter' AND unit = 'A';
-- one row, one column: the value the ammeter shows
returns 3.75 A
